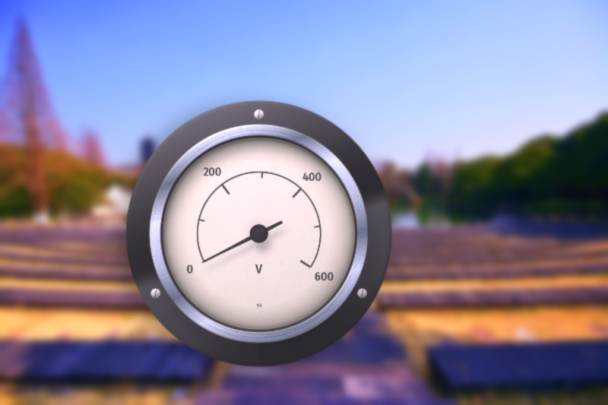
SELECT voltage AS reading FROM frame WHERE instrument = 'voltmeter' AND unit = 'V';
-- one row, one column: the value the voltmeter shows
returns 0 V
